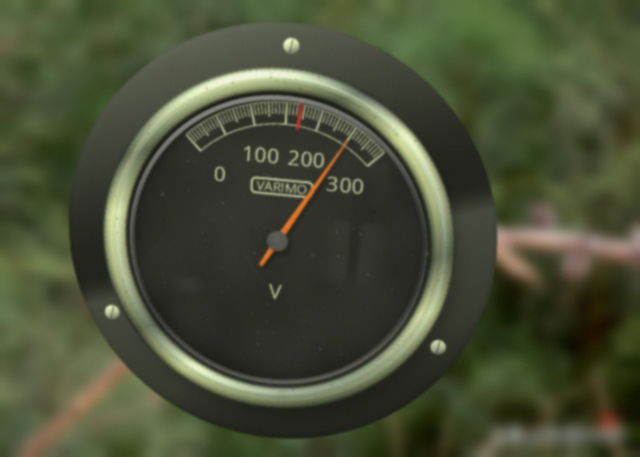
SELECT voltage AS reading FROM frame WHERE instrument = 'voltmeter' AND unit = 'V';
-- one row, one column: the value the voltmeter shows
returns 250 V
